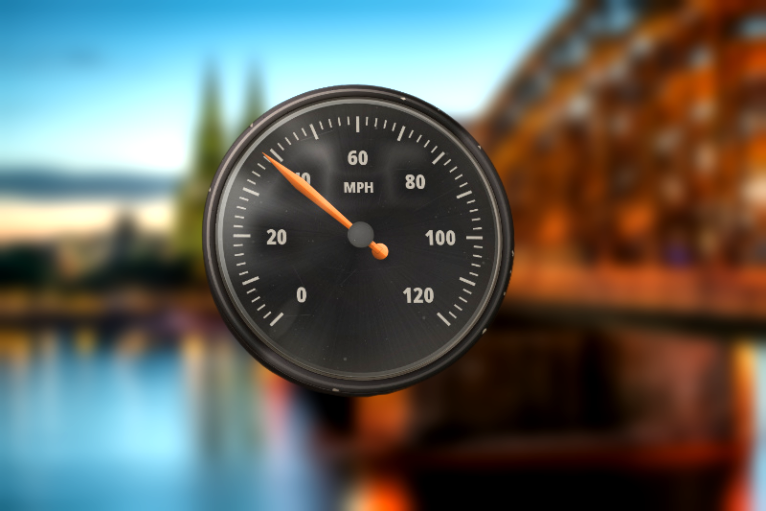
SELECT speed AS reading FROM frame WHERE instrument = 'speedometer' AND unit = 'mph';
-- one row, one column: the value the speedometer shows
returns 38 mph
